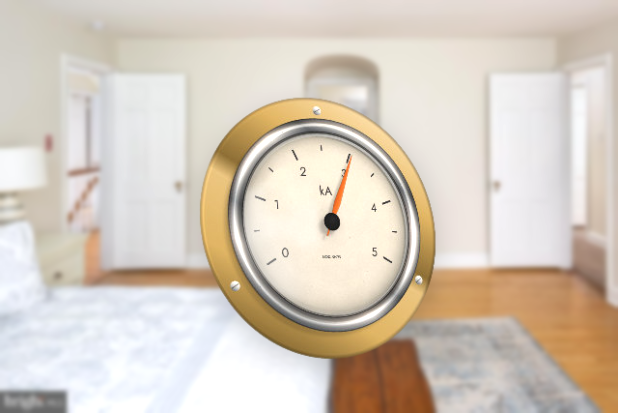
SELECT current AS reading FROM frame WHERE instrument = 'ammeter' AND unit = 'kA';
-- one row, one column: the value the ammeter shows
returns 3 kA
